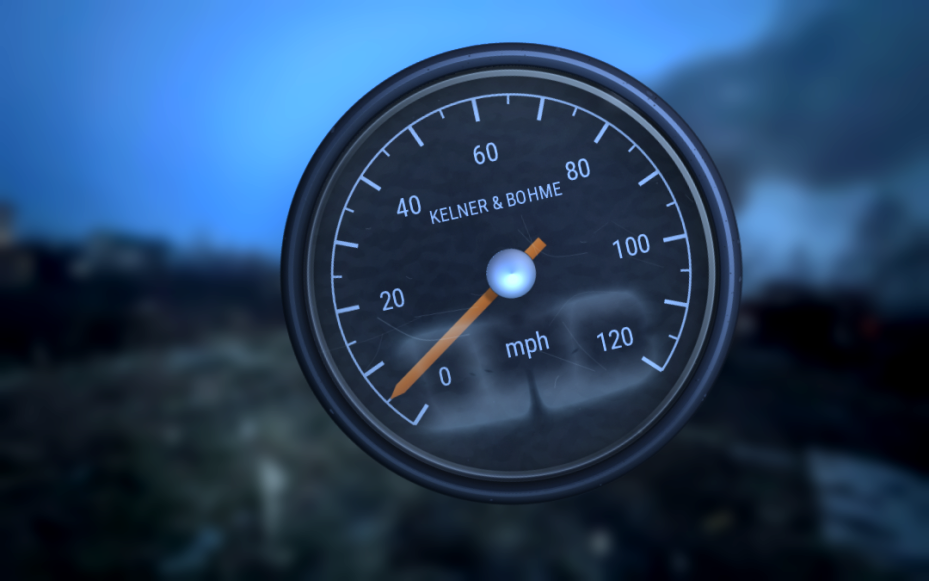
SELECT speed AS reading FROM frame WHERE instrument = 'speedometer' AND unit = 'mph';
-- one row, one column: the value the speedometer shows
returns 5 mph
